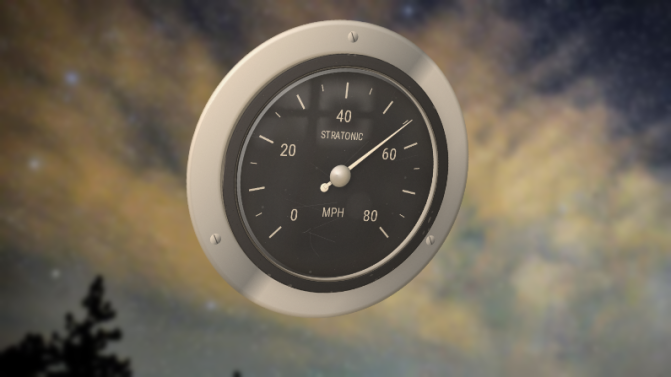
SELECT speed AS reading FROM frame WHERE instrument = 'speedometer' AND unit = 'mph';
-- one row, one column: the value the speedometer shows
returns 55 mph
